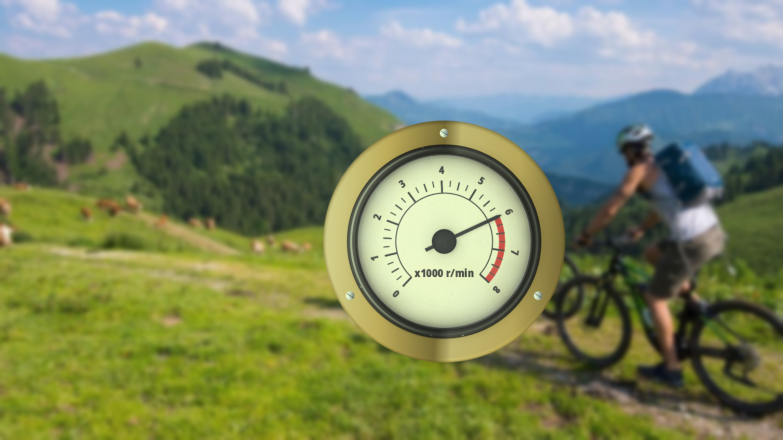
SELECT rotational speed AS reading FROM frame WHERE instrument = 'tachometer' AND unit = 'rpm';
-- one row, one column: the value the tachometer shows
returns 6000 rpm
